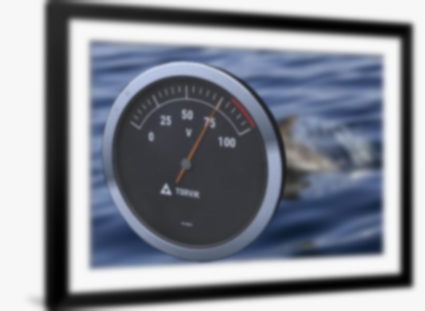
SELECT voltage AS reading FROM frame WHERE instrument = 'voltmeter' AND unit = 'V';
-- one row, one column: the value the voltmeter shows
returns 75 V
